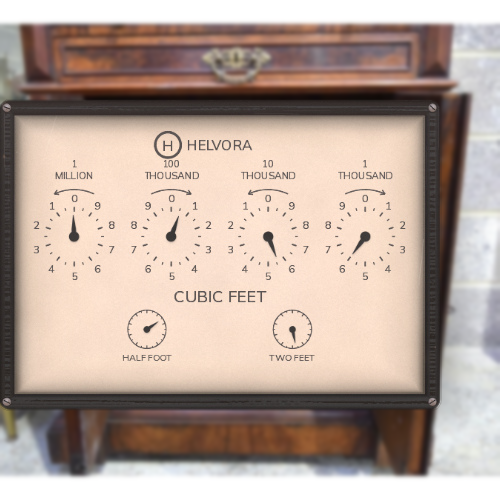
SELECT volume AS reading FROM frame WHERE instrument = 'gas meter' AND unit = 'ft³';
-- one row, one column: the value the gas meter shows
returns 5600 ft³
